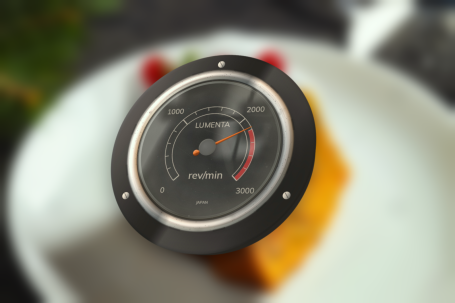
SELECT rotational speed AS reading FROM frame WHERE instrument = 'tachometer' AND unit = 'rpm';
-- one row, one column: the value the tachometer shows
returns 2200 rpm
